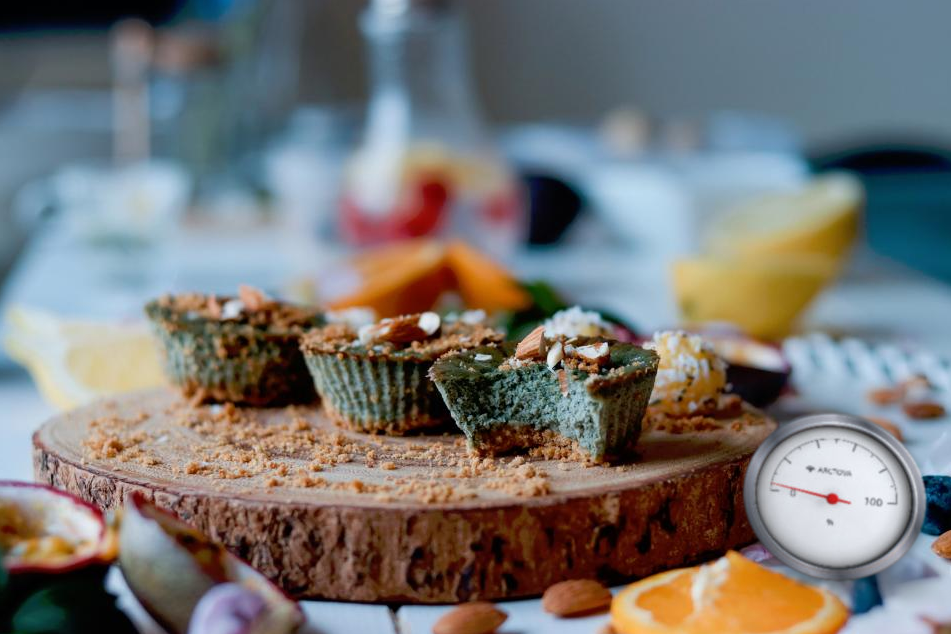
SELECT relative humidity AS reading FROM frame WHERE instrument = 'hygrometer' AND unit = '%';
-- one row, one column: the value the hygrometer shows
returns 5 %
